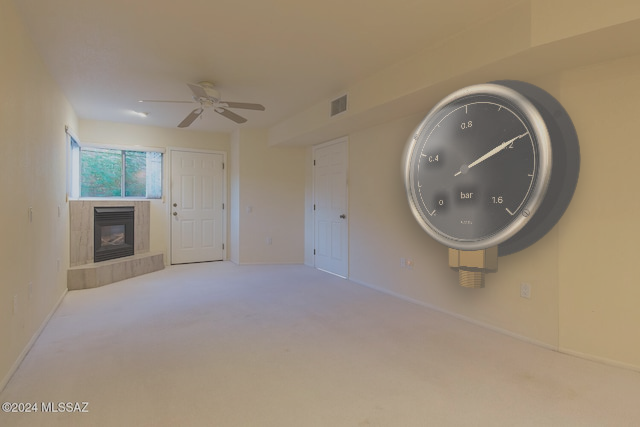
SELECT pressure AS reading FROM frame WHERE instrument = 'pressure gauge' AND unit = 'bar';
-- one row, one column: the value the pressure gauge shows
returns 1.2 bar
